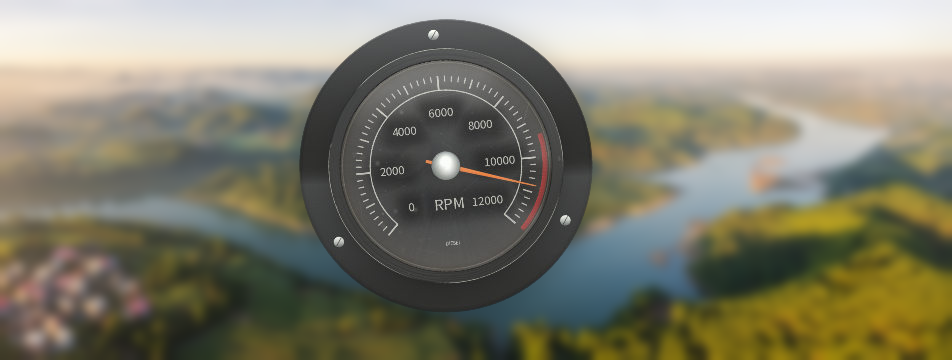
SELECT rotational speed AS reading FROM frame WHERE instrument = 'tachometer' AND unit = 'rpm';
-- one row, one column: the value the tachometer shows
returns 10800 rpm
